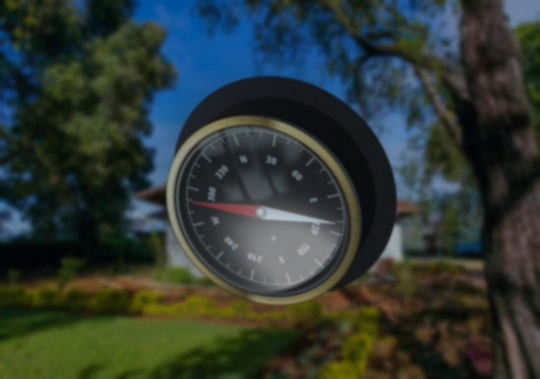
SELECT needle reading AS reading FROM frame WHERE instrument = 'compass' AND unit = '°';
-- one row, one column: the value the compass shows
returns 290 °
